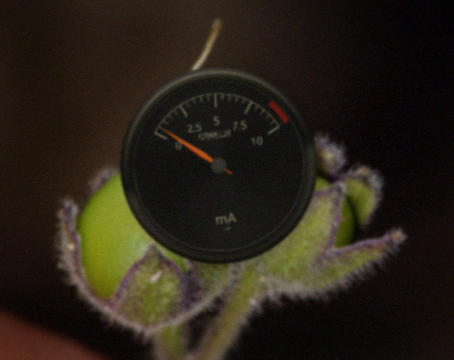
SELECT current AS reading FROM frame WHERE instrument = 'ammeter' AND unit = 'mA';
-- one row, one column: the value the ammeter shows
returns 0.5 mA
